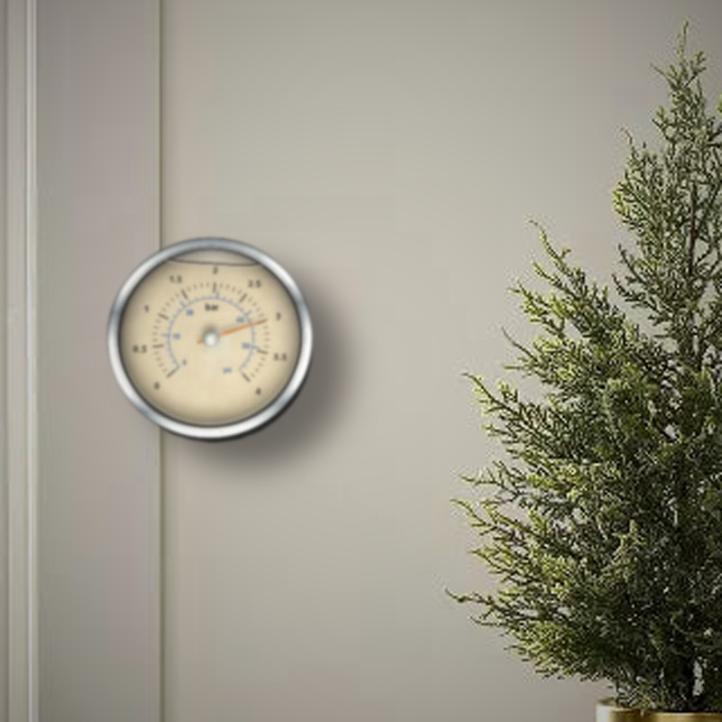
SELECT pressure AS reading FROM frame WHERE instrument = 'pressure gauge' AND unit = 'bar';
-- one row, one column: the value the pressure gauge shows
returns 3 bar
